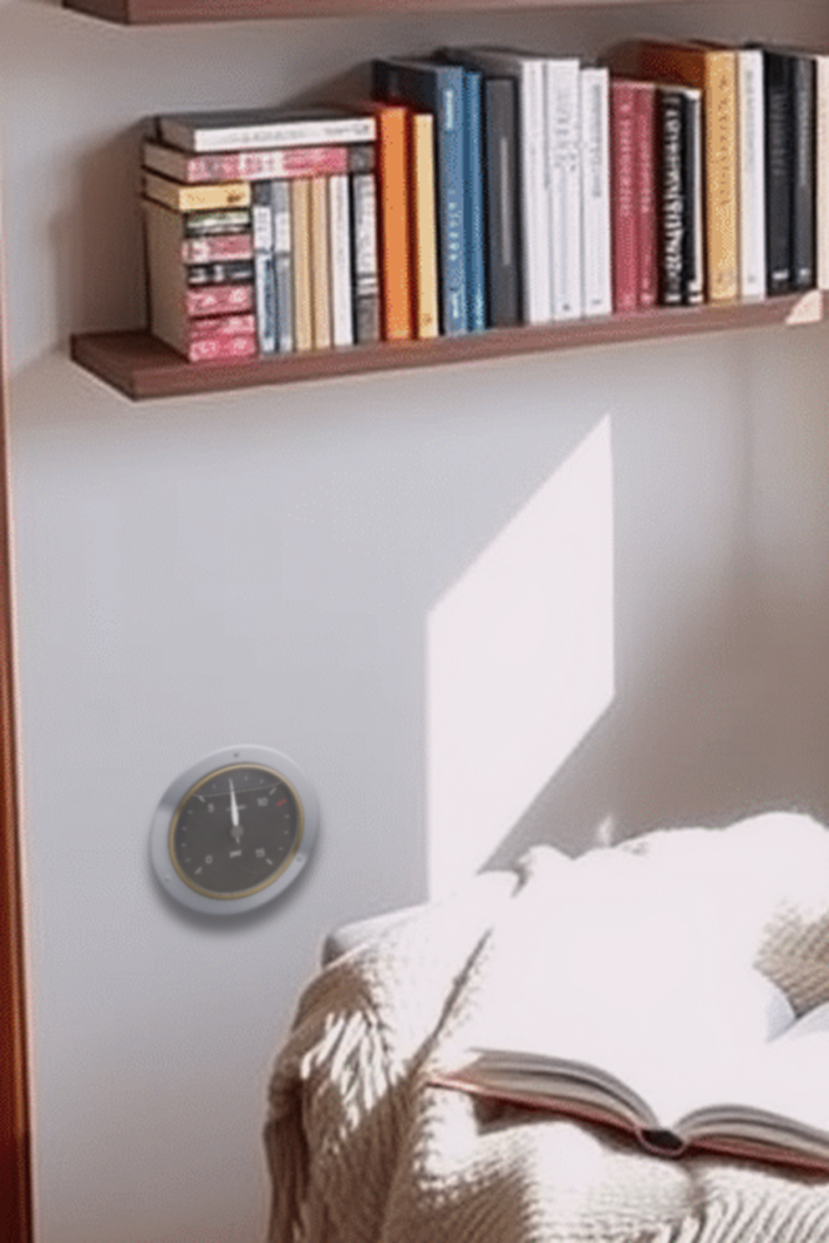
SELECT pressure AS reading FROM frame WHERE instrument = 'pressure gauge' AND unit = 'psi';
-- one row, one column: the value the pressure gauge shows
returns 7 psi
